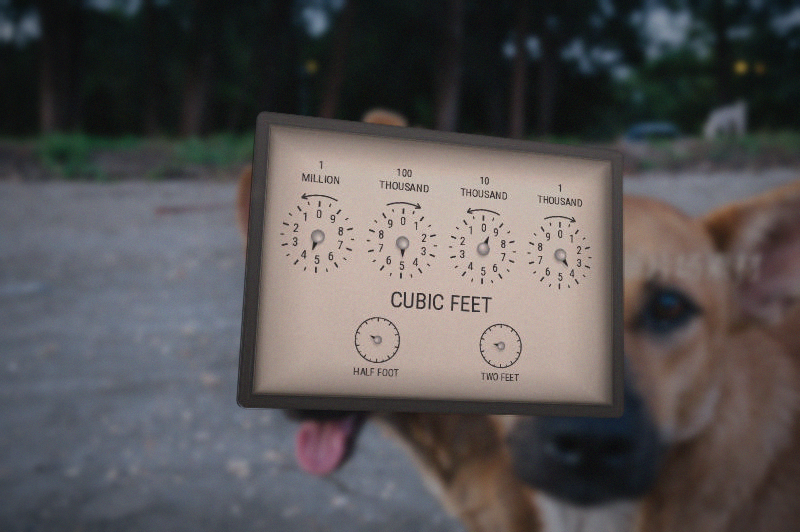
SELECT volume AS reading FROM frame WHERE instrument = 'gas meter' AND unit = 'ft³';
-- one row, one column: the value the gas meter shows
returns 449400 ft³
